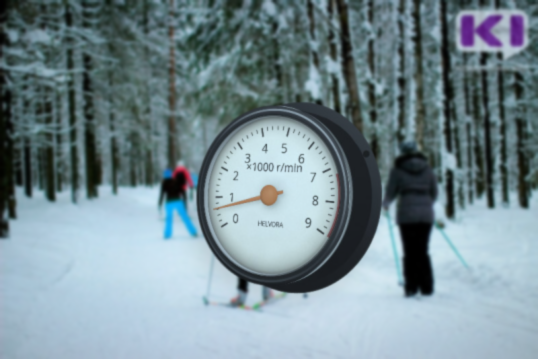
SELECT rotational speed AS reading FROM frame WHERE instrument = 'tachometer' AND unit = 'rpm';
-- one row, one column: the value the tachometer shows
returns 600 rpm
